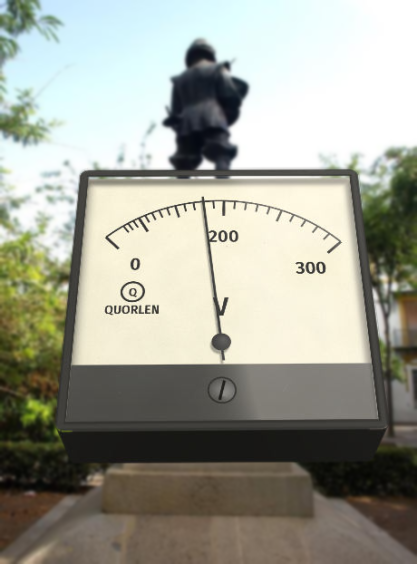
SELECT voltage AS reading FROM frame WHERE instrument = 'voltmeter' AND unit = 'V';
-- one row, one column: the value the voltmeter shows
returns 180 V
